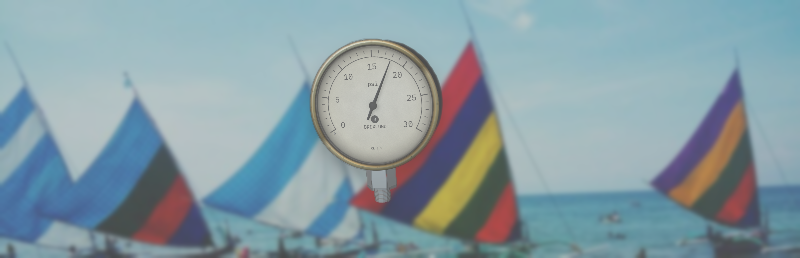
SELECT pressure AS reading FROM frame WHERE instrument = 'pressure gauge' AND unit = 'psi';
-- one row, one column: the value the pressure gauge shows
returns 18 psi
